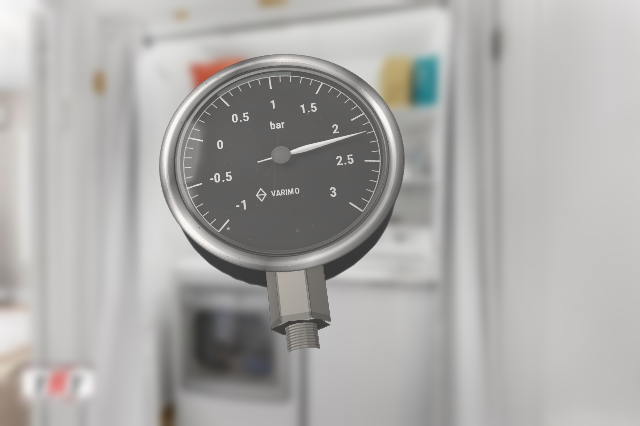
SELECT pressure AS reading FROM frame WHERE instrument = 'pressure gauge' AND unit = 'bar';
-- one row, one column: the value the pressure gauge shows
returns 2.2 bar
